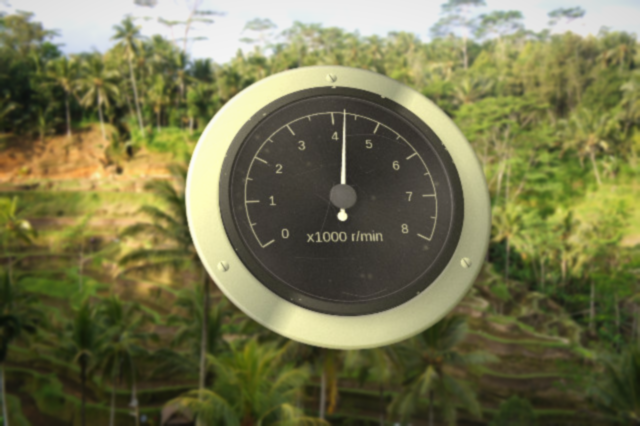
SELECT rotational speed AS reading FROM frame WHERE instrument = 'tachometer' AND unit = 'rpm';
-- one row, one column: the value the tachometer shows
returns 4250 rpm
